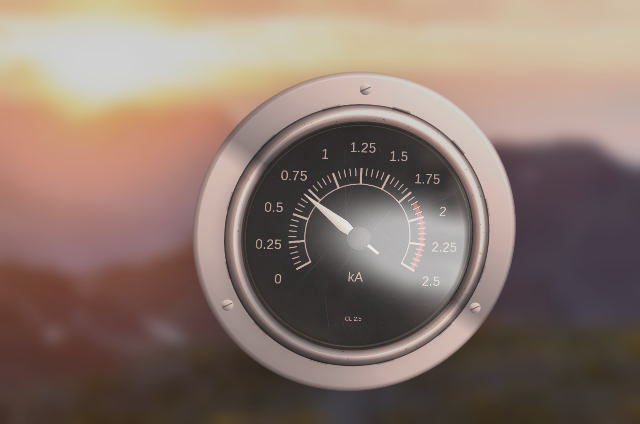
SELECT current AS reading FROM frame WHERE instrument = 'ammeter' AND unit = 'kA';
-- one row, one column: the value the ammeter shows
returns 0.7 kA
